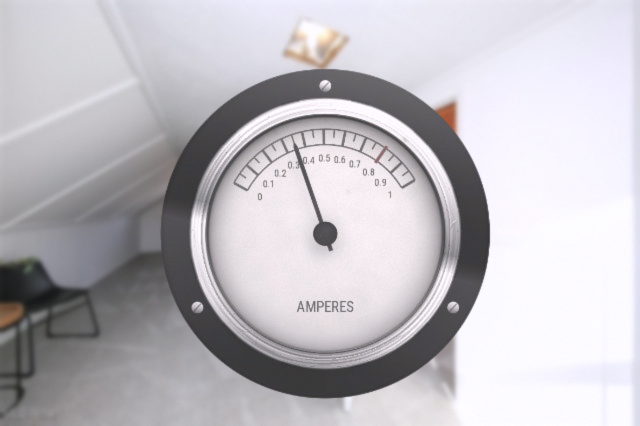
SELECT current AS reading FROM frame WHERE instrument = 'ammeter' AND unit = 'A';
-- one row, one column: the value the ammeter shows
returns 0.35 A
